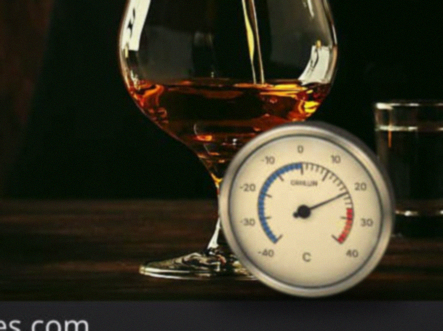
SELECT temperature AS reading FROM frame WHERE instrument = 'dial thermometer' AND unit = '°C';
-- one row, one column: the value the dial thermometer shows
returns 20 °C
